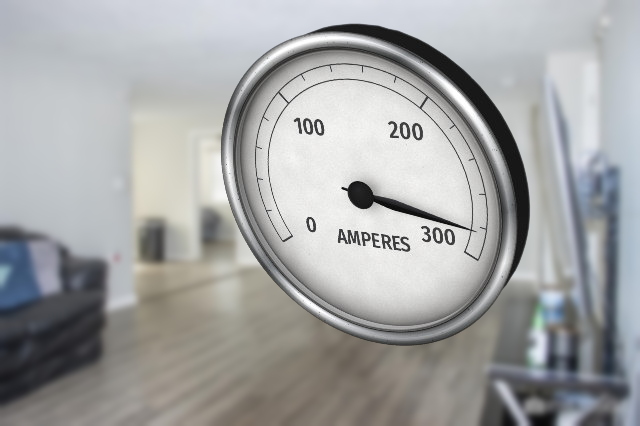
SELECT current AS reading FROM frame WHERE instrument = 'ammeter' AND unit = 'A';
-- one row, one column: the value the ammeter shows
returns 280 A
